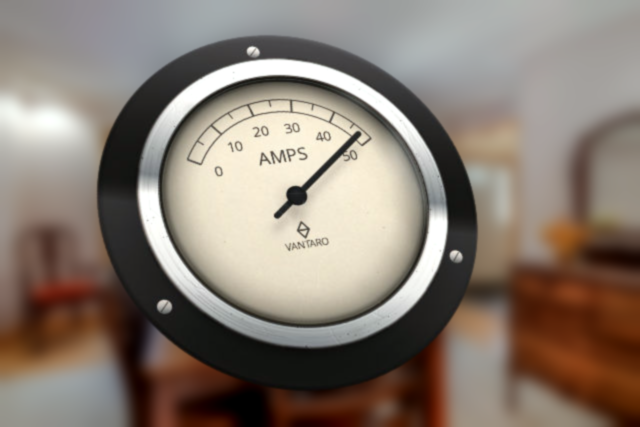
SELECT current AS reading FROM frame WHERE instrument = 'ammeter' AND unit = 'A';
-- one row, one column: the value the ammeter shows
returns 47.5 A
